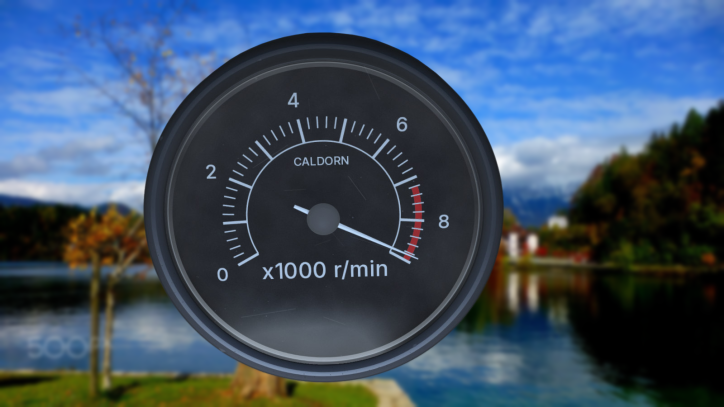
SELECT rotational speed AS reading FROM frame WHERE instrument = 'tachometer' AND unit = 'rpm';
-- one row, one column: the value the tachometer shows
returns 8800 rpm
